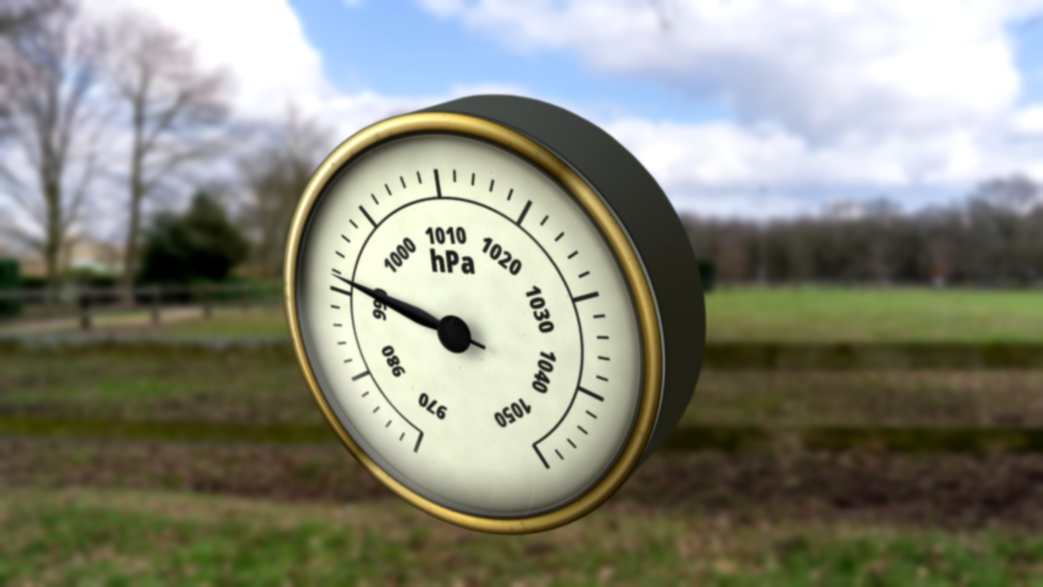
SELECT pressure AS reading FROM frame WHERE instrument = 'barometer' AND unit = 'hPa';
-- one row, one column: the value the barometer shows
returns 992 hPa
